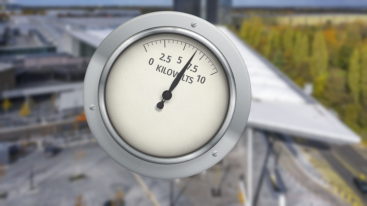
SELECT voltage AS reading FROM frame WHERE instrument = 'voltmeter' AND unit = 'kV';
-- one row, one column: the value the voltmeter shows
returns 6.5 kV
